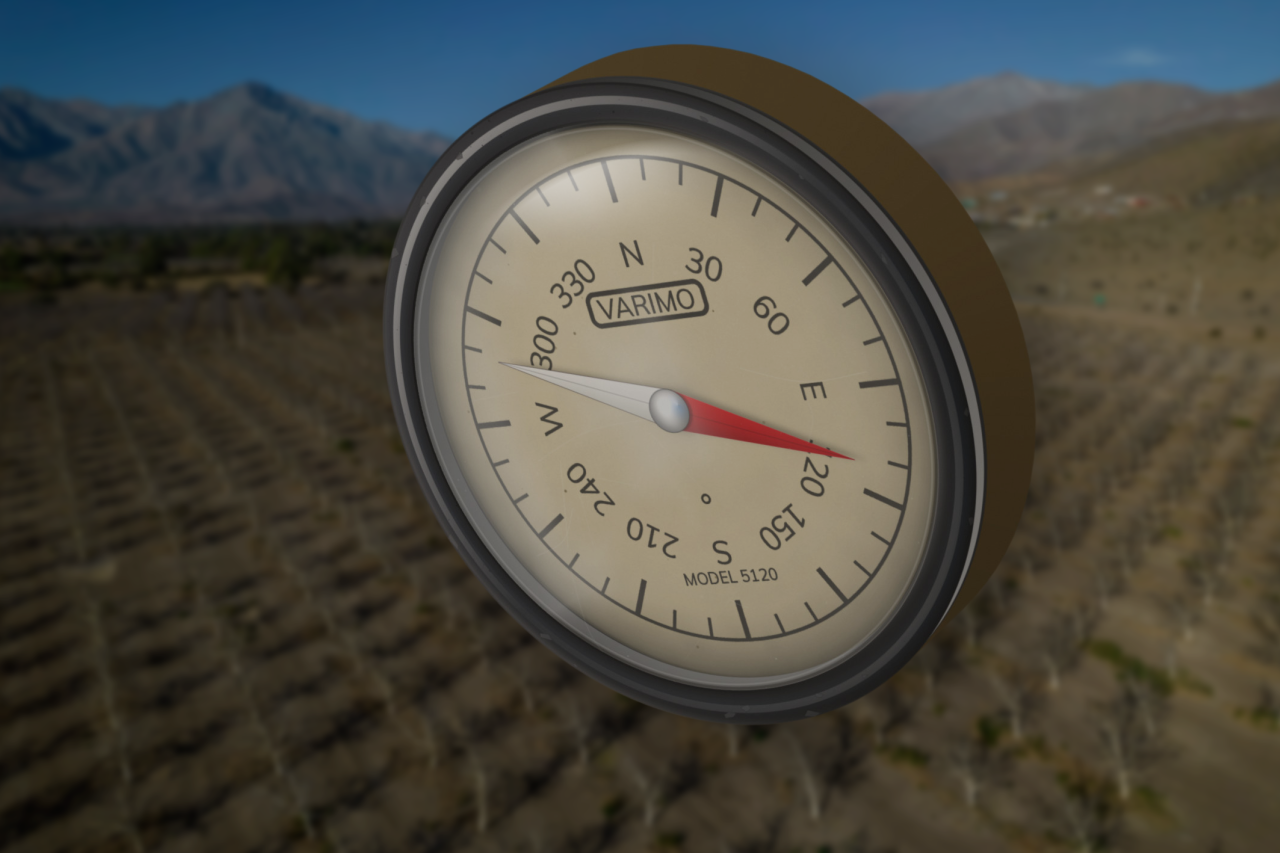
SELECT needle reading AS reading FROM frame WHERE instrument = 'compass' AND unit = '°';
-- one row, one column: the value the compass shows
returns 110 °
